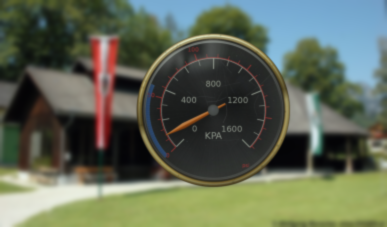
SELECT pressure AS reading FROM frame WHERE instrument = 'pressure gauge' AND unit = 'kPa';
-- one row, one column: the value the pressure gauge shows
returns 100 kPa
